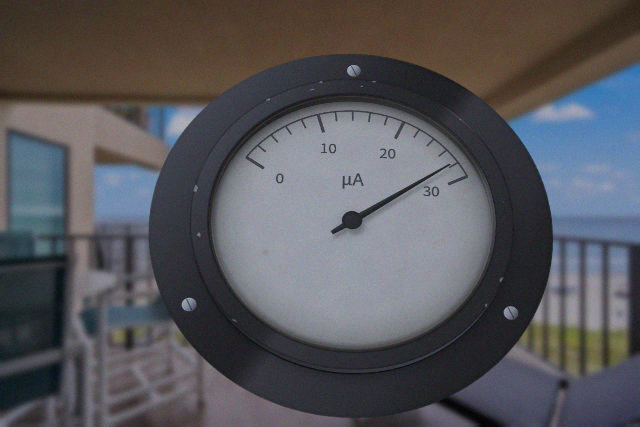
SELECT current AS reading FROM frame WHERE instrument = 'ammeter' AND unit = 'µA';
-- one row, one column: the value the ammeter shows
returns 28 µA
